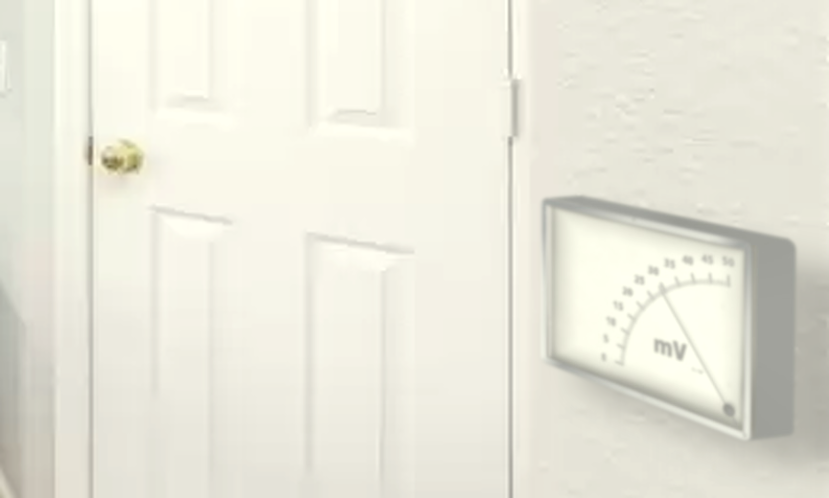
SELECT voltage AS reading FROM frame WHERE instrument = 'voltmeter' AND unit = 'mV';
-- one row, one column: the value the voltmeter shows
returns 30 mV
